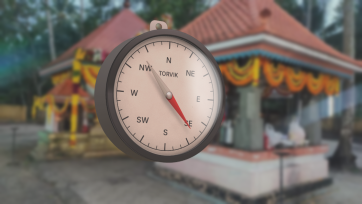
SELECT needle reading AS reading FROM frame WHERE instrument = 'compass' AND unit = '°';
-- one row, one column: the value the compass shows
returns 140 °
